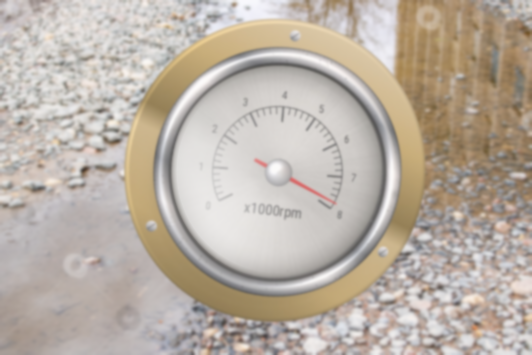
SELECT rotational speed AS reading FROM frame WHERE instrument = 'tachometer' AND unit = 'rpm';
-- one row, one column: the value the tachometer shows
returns 7800 rpm
